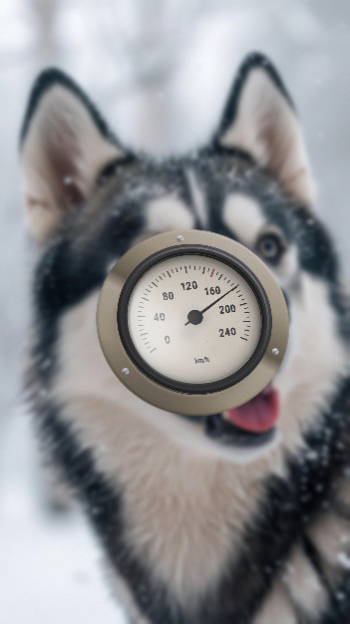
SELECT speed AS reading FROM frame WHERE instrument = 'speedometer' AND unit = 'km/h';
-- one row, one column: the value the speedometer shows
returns 180 km/h
